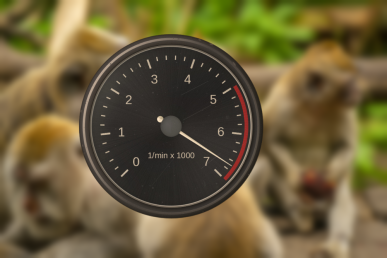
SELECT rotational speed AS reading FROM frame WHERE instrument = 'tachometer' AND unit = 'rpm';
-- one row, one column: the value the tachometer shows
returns 6700 rpm
